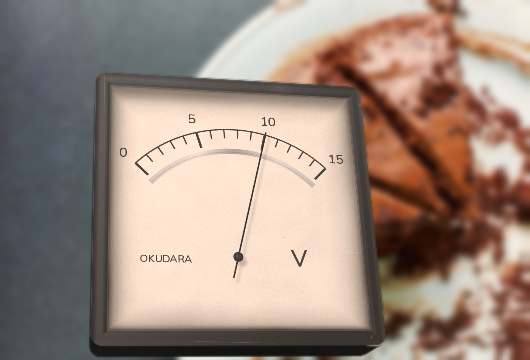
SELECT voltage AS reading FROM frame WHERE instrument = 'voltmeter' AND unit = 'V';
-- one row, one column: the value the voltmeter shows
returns 10 V
